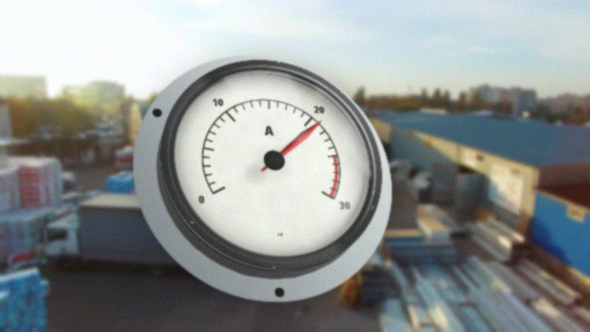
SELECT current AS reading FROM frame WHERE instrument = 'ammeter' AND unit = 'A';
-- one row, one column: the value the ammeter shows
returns 21 A
